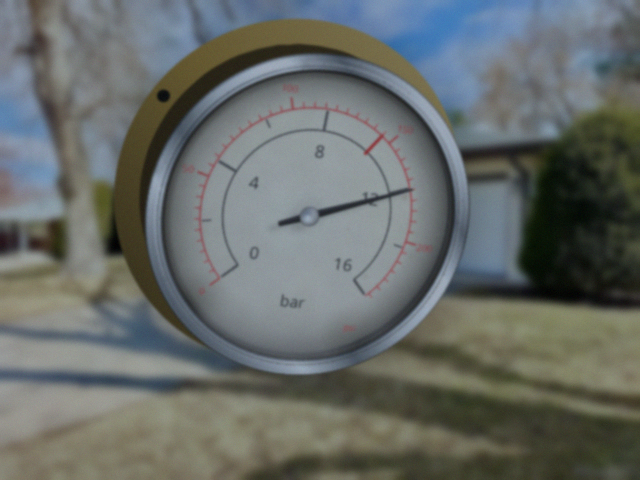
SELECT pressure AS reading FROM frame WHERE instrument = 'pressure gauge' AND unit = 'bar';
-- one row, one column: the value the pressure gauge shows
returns 12 bar
